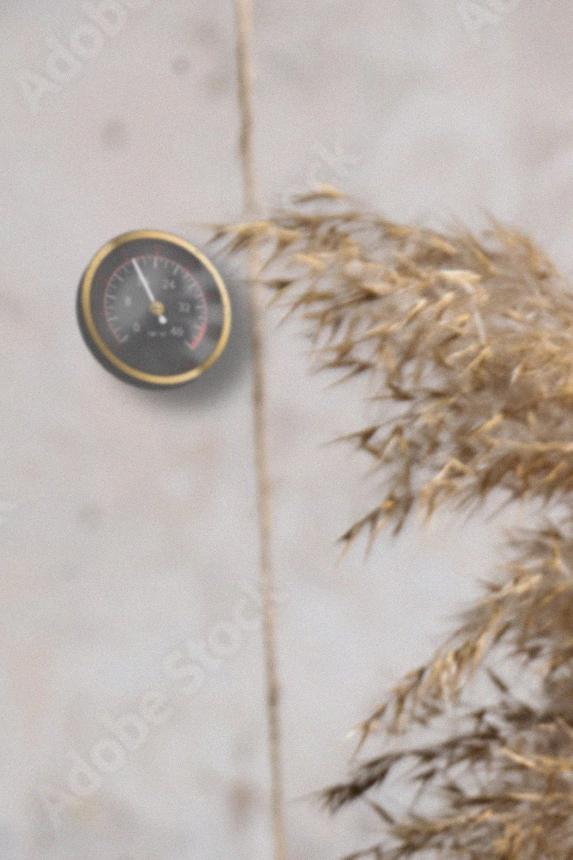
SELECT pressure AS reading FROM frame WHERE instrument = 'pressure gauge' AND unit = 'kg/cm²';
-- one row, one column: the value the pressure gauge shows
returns 16 kg/cm²
